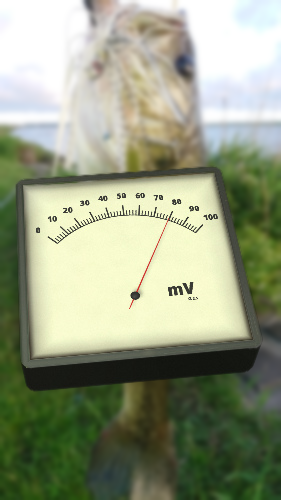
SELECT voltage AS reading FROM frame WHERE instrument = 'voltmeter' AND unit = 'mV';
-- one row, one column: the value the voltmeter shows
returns 80 mV
